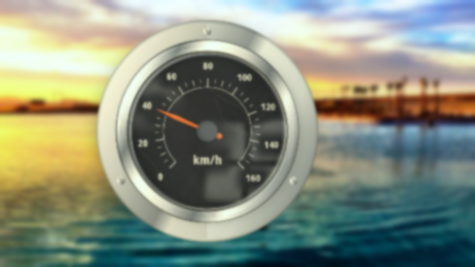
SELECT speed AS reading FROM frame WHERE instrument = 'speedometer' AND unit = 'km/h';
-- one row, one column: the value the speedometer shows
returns 40 km/h
